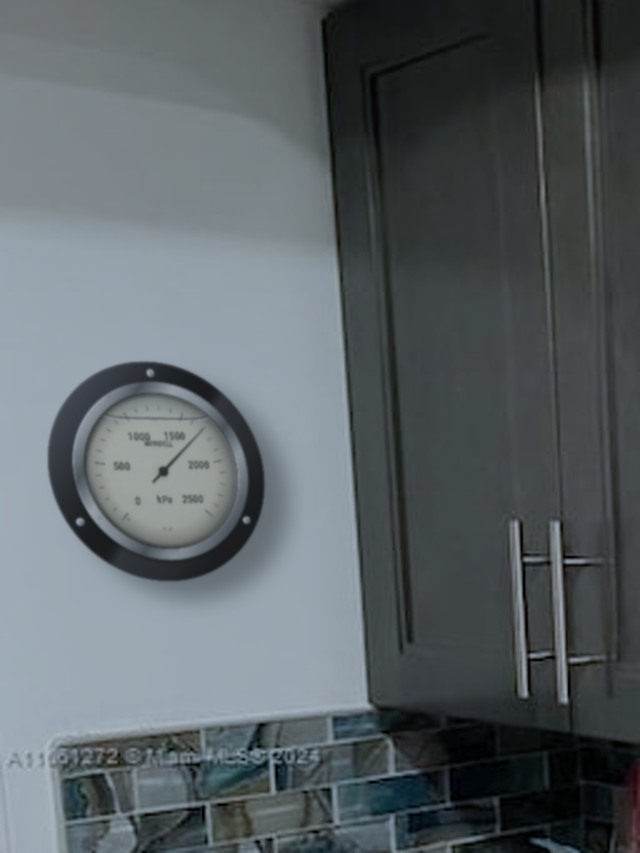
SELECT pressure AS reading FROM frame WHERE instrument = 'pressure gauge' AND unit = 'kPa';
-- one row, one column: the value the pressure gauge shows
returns 1700 kPa
